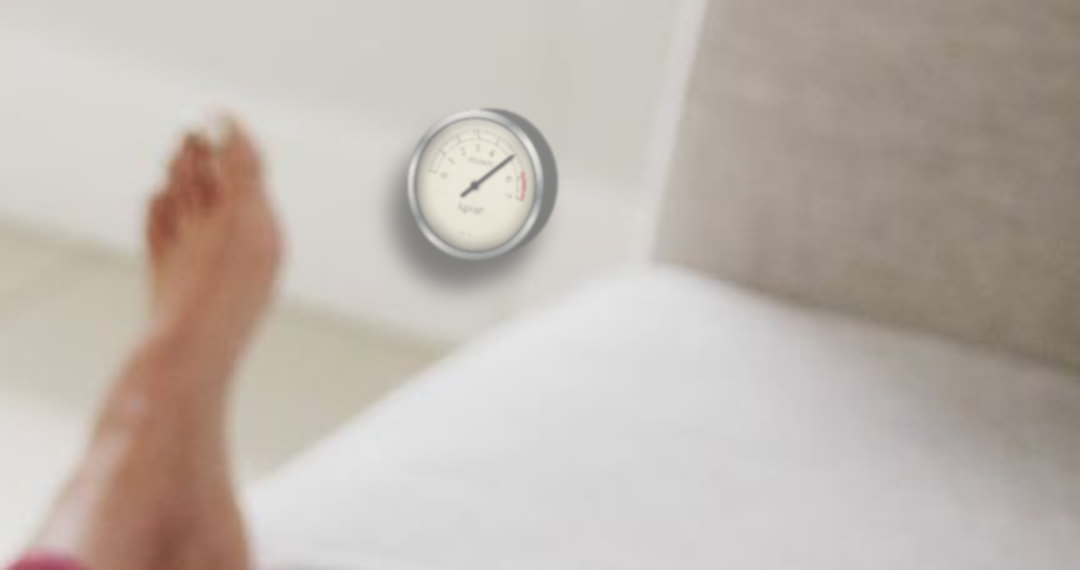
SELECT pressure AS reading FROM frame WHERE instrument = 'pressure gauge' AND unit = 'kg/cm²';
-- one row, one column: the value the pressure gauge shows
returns 5 kg/cm²
